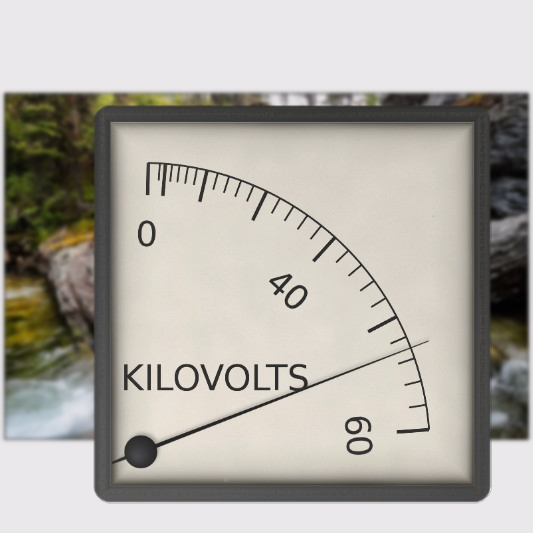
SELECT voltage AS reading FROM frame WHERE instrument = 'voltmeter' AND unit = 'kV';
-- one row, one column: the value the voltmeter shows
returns 53 kV
